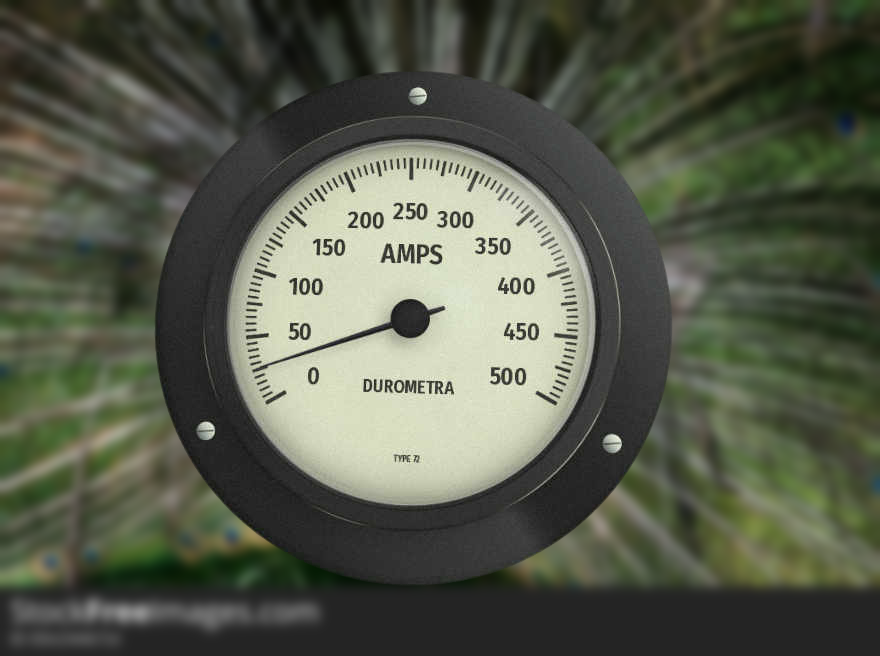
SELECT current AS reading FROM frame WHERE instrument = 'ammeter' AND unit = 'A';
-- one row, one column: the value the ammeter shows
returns 25 A
